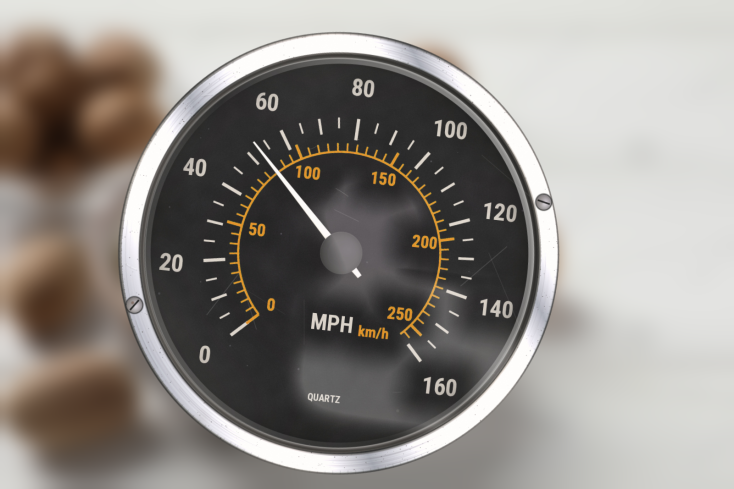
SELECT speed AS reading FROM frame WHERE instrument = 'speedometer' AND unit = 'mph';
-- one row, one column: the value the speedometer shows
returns 52.5 mph
